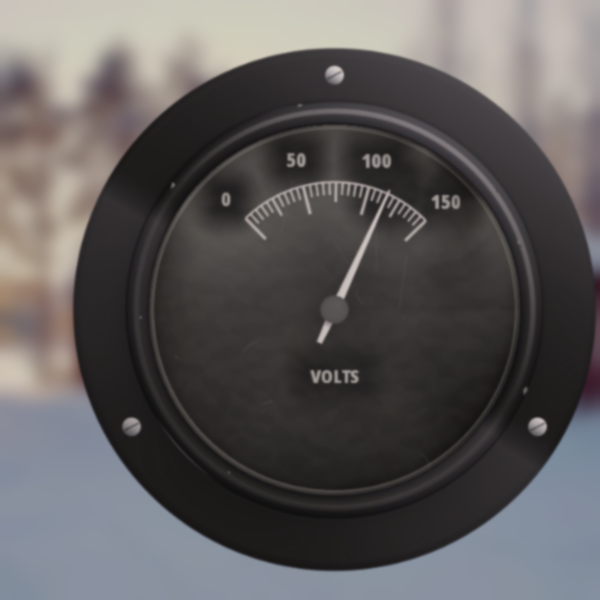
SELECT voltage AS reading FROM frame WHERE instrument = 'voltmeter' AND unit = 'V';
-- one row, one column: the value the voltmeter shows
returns 115 V
